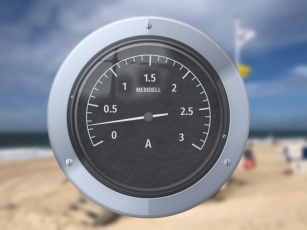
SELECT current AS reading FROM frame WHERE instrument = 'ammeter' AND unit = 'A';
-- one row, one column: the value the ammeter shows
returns 0.25 A
